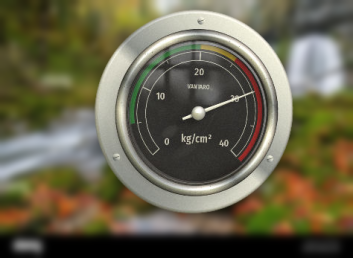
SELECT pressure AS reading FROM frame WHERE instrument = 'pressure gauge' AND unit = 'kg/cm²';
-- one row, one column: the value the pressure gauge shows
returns 30 kg/cm²
